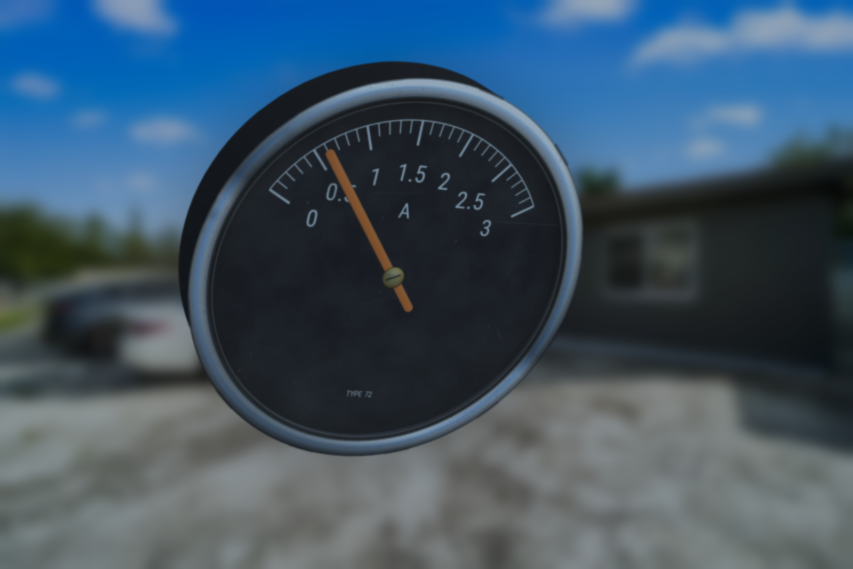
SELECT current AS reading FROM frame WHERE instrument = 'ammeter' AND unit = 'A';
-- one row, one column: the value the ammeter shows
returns 0.6 A
